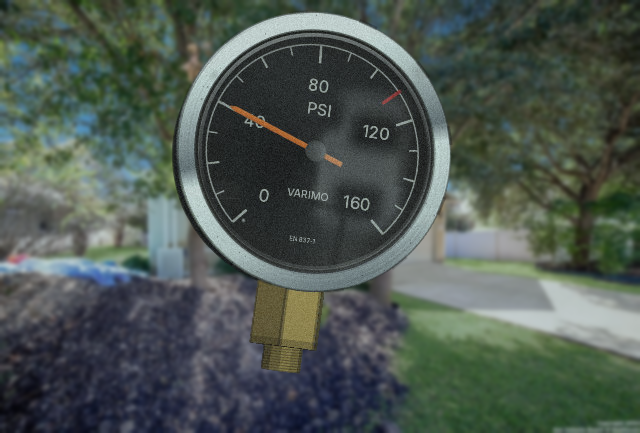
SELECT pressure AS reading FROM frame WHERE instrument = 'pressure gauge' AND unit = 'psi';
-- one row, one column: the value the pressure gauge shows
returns 40 psi
